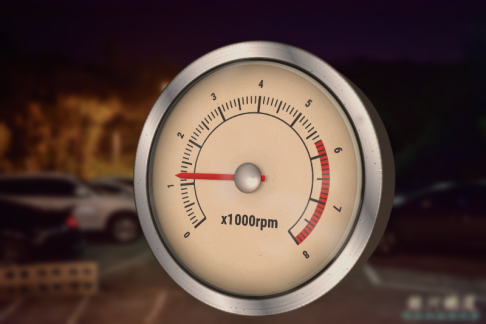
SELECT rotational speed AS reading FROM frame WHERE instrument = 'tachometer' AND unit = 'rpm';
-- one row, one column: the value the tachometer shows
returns 1200 rpm
